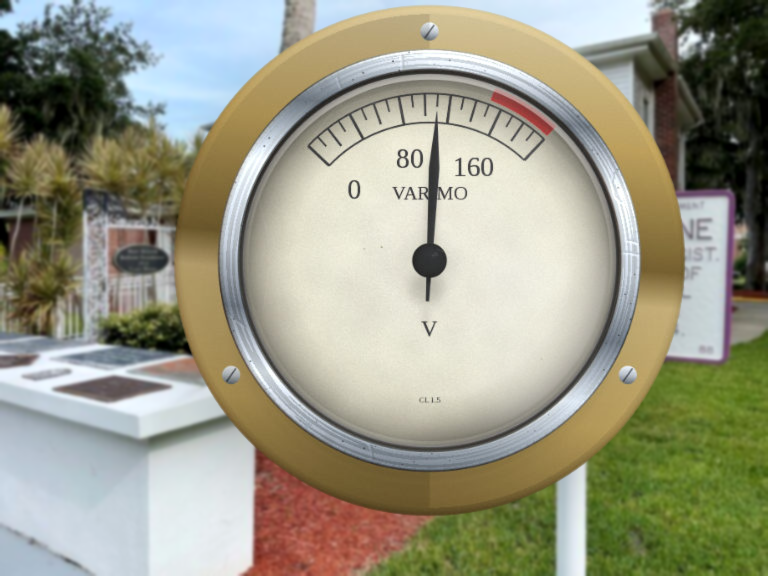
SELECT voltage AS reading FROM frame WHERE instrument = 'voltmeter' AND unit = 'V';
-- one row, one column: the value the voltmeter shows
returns 110 V
